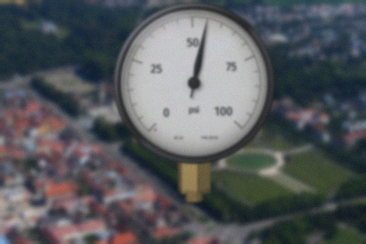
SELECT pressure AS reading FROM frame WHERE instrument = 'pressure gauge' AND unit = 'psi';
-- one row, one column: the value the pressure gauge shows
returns 55 psi
